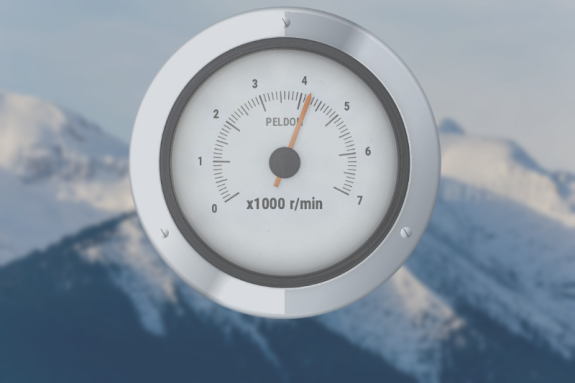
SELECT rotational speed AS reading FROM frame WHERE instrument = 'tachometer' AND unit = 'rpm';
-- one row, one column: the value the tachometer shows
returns 4200 rpm
